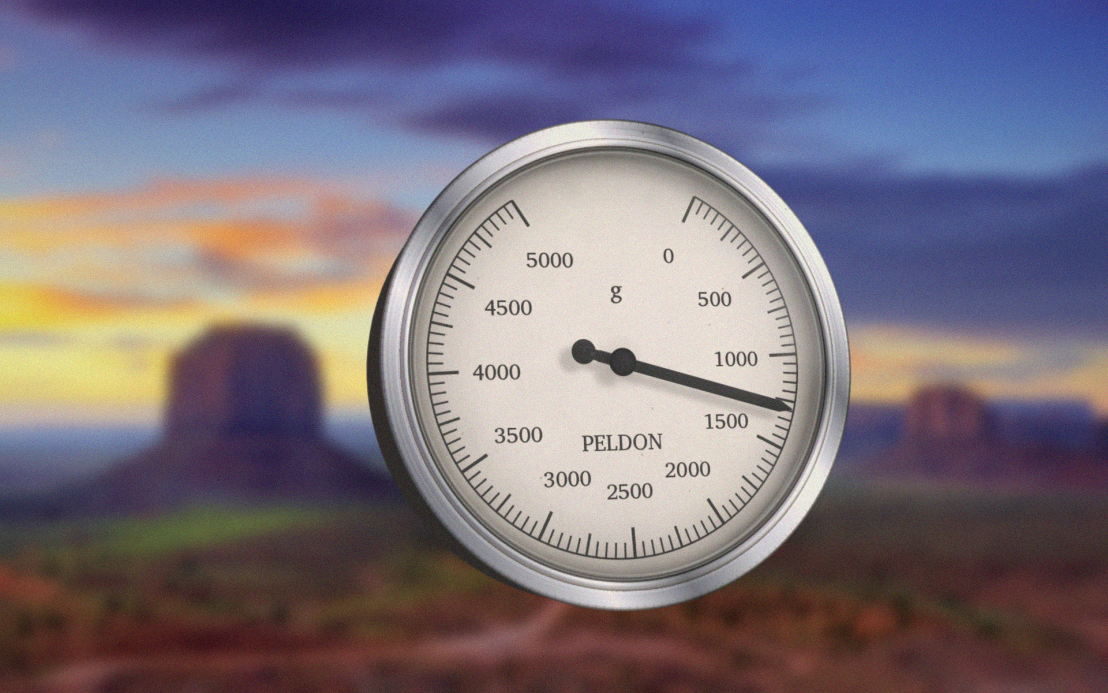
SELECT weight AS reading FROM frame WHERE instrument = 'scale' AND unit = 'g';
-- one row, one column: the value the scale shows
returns 1300 g
